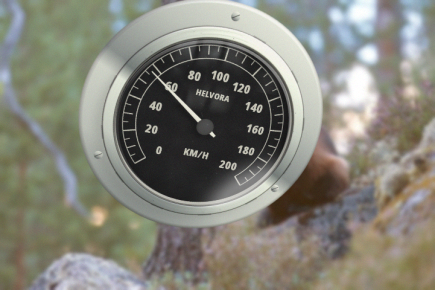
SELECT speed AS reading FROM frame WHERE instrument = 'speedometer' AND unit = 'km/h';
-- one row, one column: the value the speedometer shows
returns 57.5 km/h
